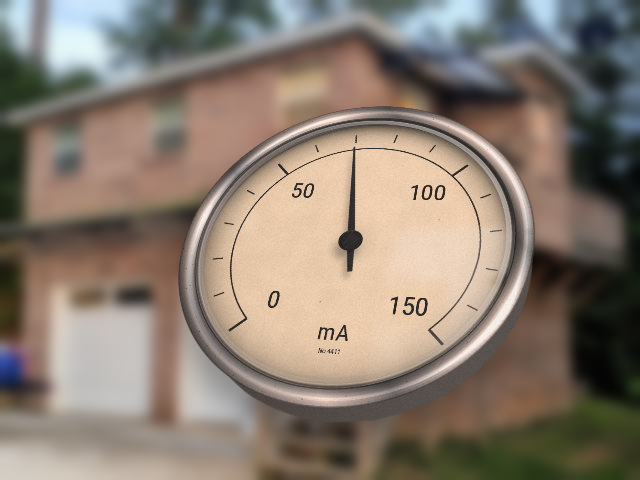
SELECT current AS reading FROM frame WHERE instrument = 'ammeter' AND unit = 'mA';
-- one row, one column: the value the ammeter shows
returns 70 mA
